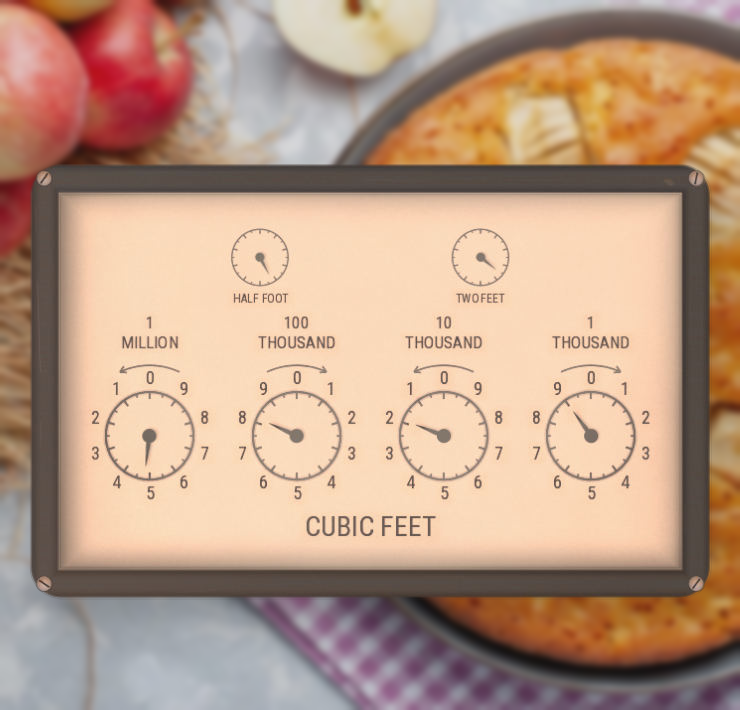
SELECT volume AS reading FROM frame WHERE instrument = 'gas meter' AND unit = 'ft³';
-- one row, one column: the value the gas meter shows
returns 481900 ft³
